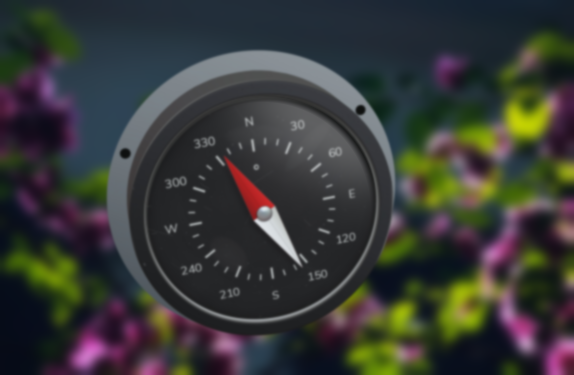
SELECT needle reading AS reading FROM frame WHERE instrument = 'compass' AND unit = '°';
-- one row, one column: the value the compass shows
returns 335 °
